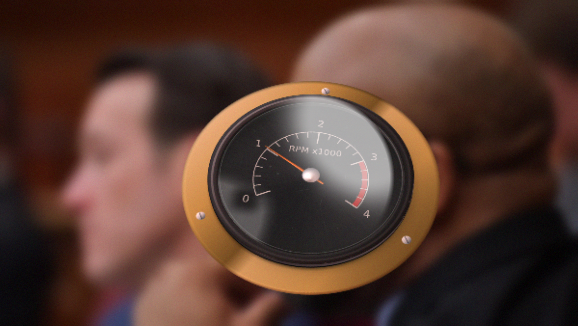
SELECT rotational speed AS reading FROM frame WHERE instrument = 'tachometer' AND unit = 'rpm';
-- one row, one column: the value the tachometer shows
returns 1000 rpm
